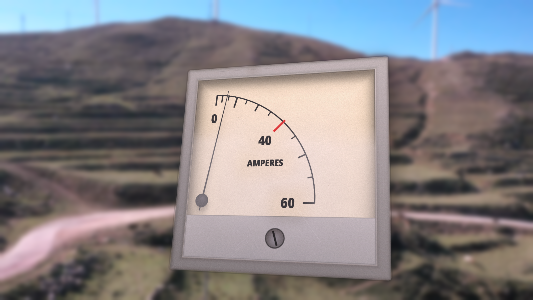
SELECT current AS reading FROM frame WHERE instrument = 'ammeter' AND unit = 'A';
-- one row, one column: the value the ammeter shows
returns 15 A
